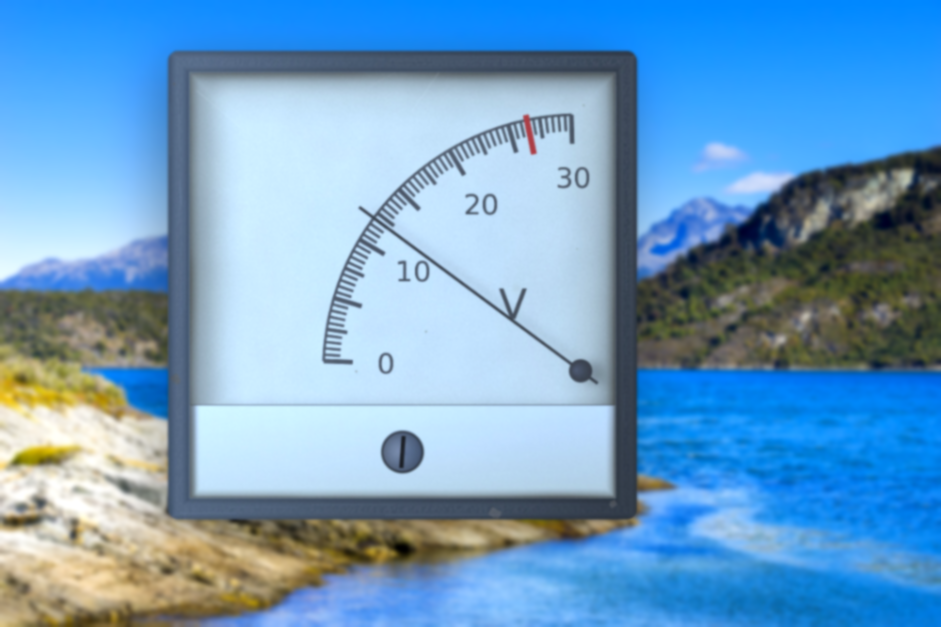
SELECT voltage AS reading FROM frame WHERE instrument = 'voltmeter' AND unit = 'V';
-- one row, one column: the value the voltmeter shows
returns 12 V
